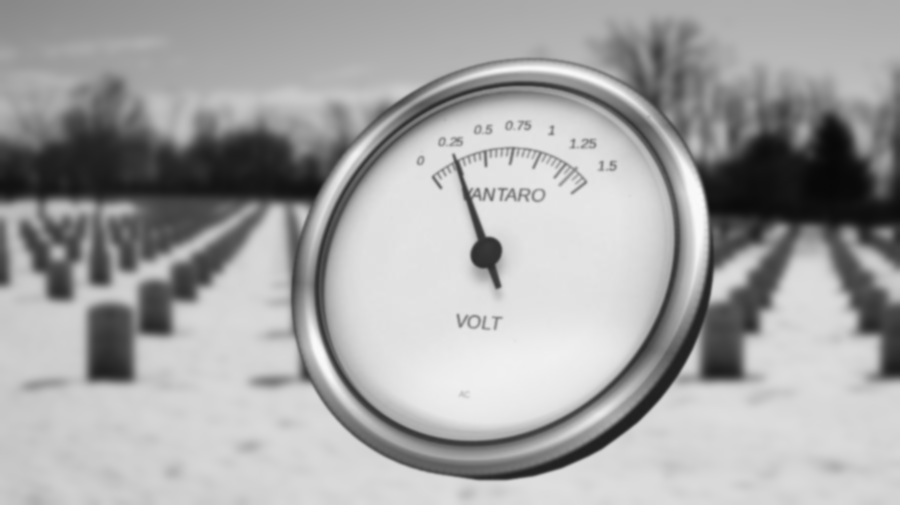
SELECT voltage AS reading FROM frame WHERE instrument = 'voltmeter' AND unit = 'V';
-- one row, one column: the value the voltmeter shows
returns 0.25 V
